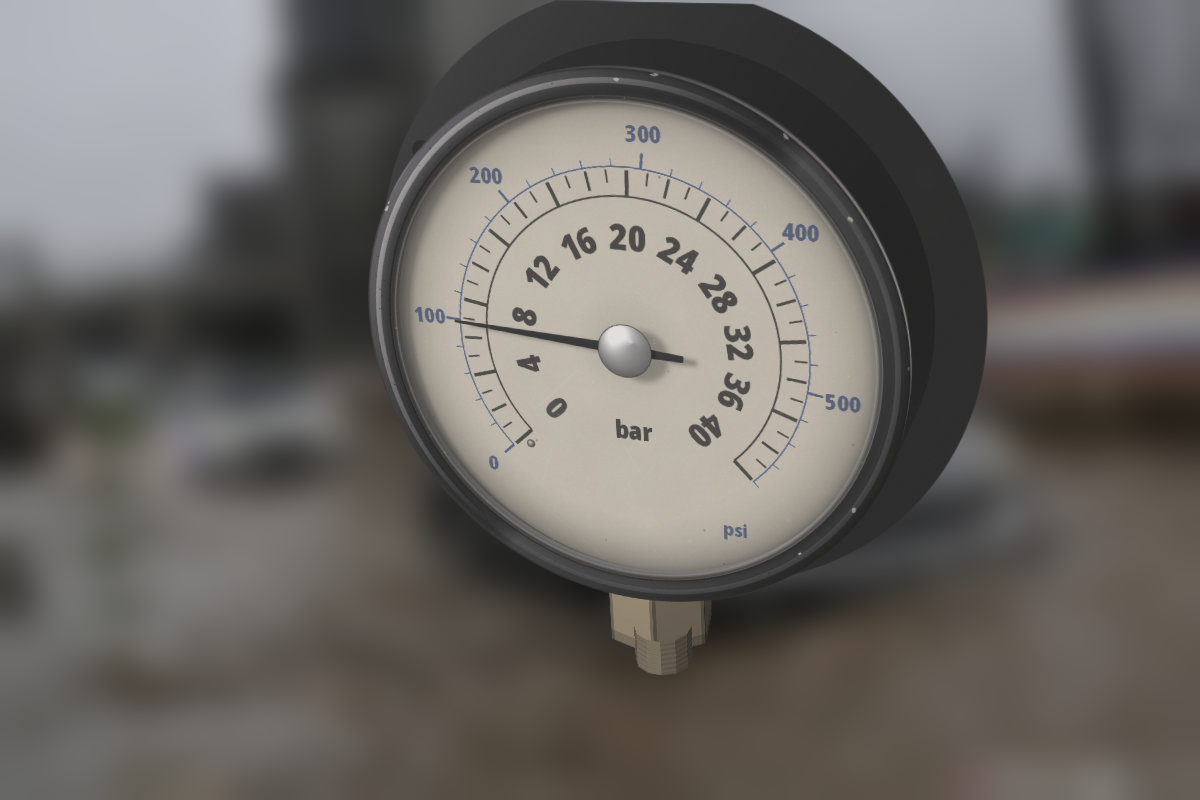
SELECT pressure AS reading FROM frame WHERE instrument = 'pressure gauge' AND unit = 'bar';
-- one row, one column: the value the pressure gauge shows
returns 7 bar
